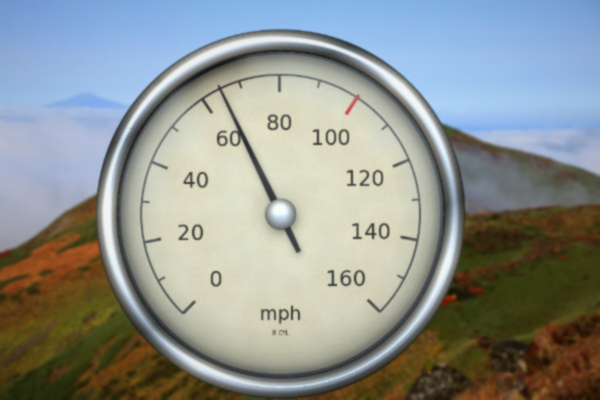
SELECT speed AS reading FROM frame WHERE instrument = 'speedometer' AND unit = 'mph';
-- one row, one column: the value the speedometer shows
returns 65 mph
